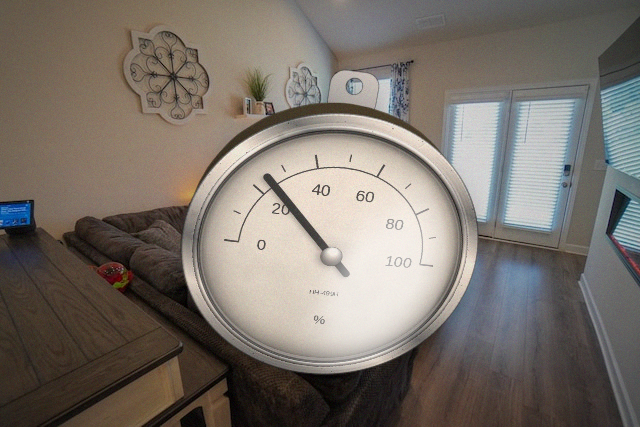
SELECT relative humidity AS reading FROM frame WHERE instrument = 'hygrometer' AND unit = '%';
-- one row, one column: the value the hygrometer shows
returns 25 %
